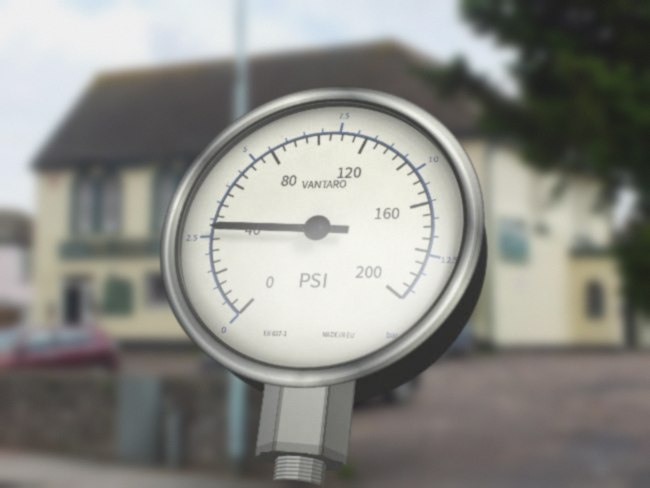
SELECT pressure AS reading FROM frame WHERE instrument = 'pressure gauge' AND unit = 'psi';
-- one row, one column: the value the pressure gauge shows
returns 40 psi
